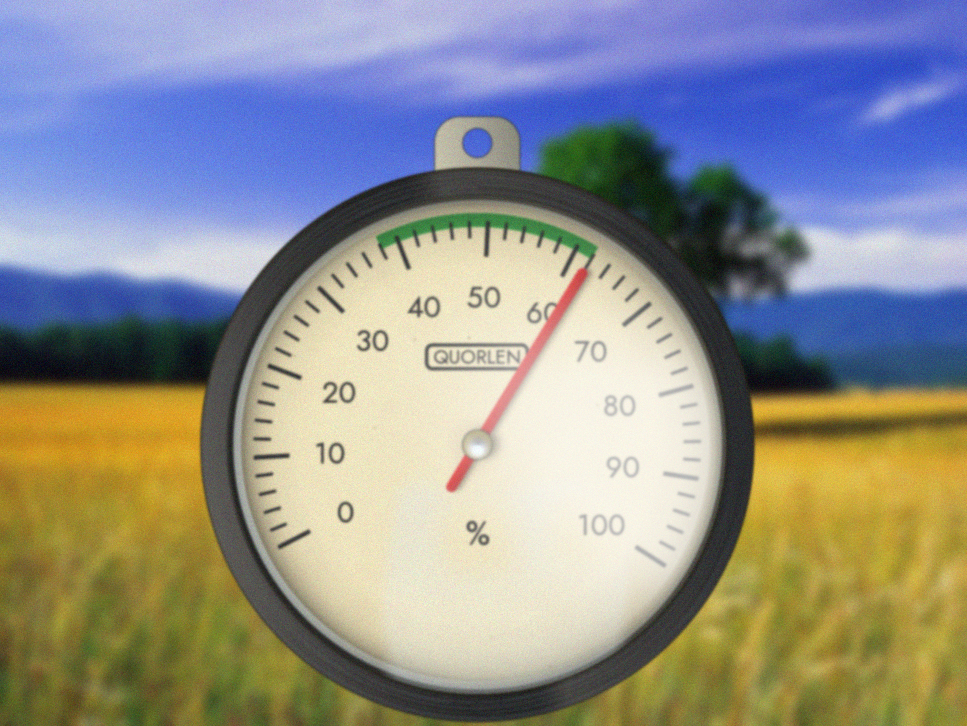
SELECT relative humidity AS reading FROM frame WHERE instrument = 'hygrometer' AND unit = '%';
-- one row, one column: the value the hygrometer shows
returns 62 %
